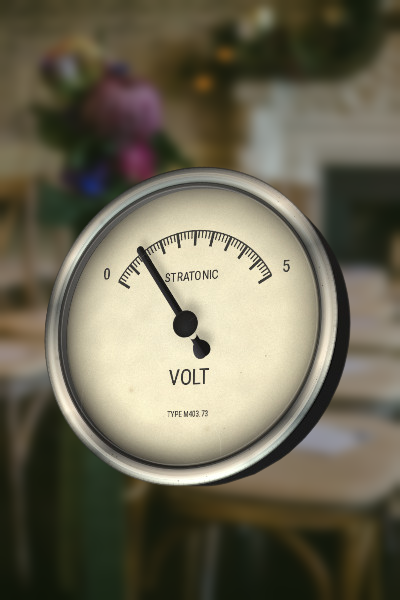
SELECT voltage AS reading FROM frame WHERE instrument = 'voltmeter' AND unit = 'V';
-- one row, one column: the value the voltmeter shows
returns 1 V
